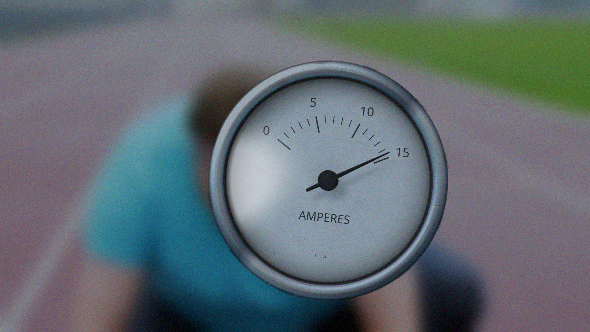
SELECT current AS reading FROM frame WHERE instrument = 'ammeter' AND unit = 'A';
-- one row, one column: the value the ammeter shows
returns 14.5 A
